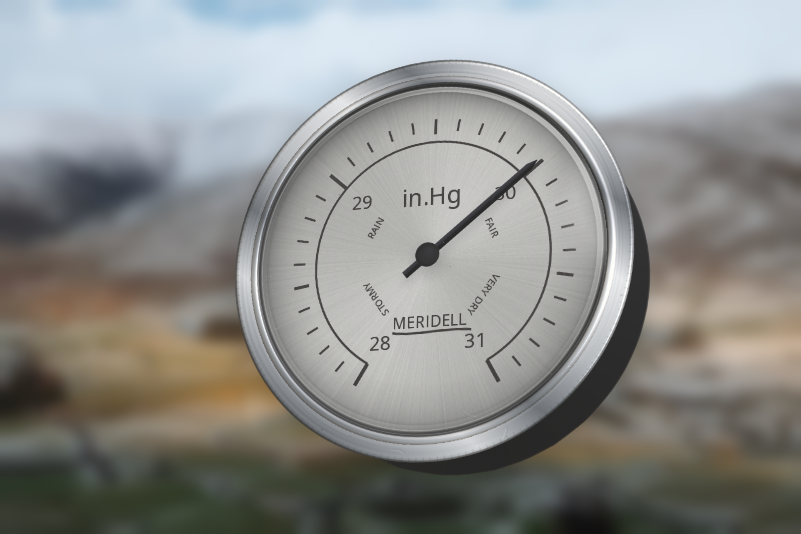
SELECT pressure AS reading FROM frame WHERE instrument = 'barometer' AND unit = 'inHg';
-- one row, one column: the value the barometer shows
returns 30 inHg
